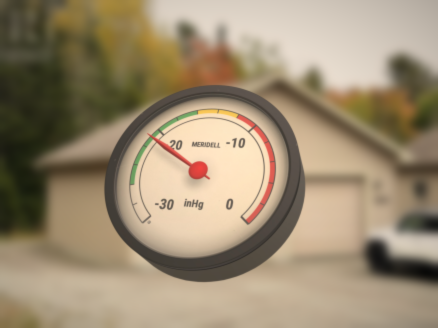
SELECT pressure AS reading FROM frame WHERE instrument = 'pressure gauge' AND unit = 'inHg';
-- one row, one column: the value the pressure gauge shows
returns -21 inHg
